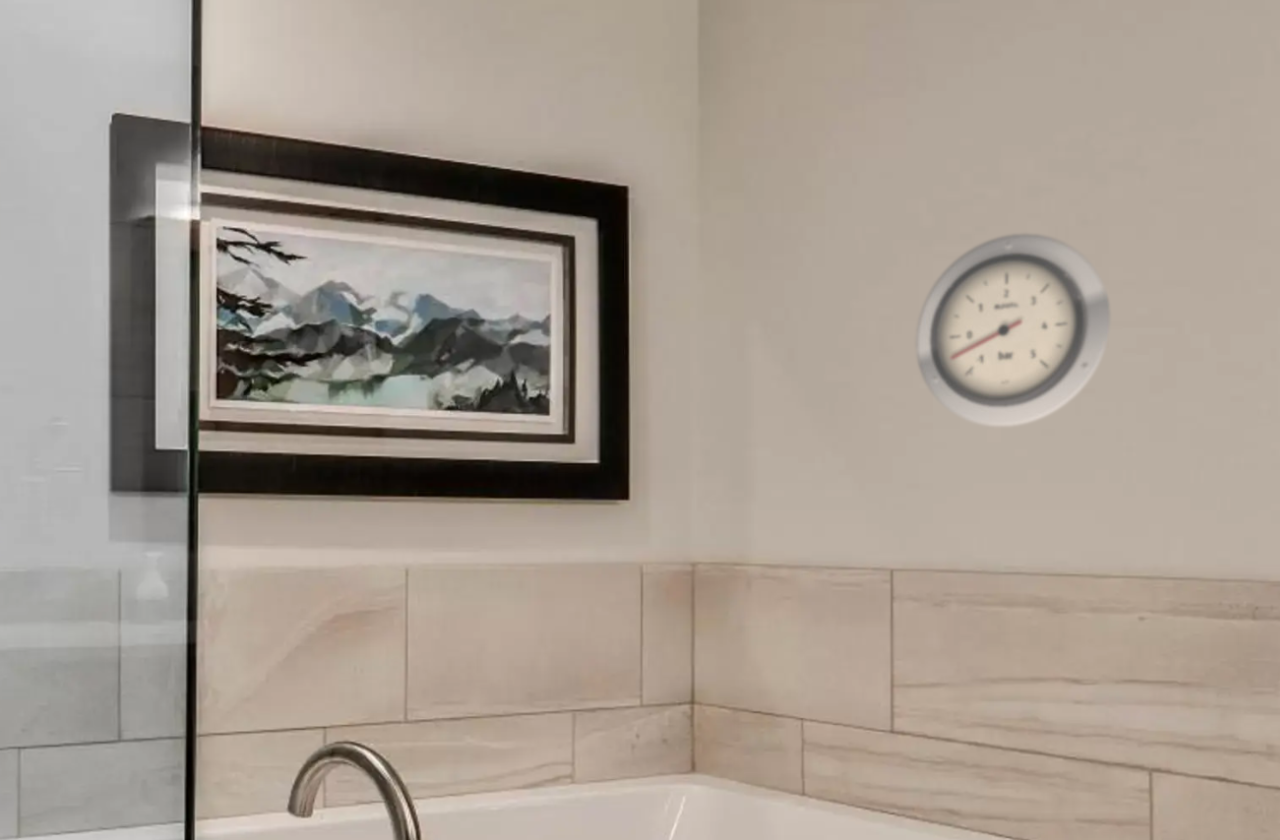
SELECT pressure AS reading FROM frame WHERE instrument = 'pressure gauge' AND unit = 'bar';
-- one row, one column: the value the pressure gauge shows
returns -0.5 bar
